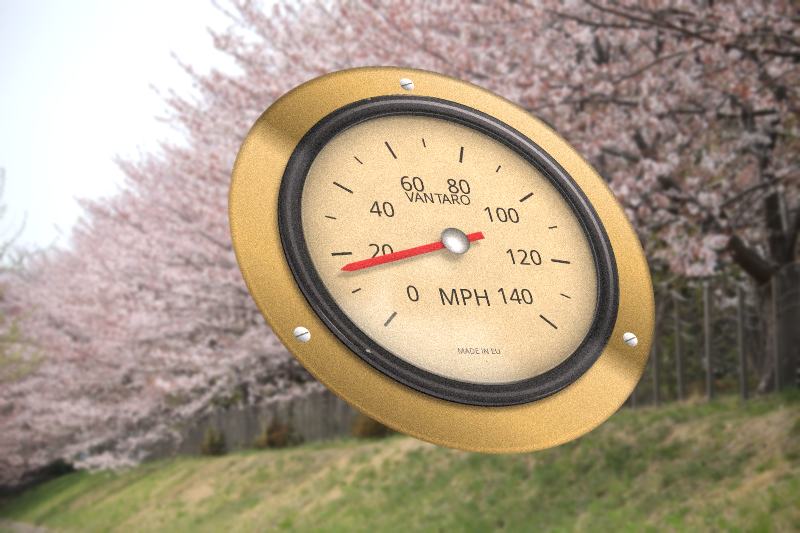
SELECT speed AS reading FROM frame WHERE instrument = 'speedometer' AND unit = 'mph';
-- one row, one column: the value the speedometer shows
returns 15 mph
